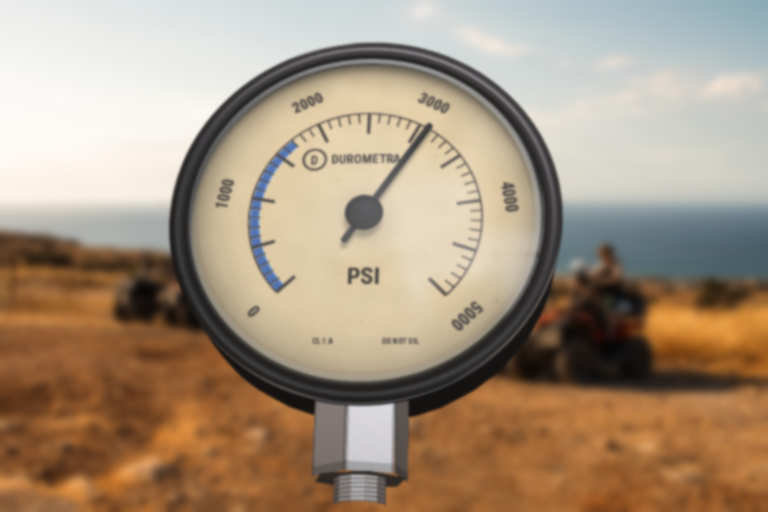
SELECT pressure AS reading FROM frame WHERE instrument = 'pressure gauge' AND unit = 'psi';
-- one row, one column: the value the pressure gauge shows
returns 3100 psi
